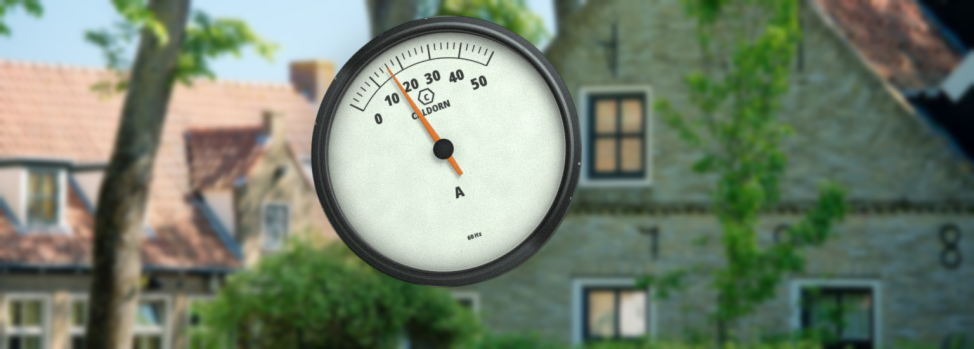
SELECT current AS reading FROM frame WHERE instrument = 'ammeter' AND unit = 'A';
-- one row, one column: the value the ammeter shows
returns 16 A
